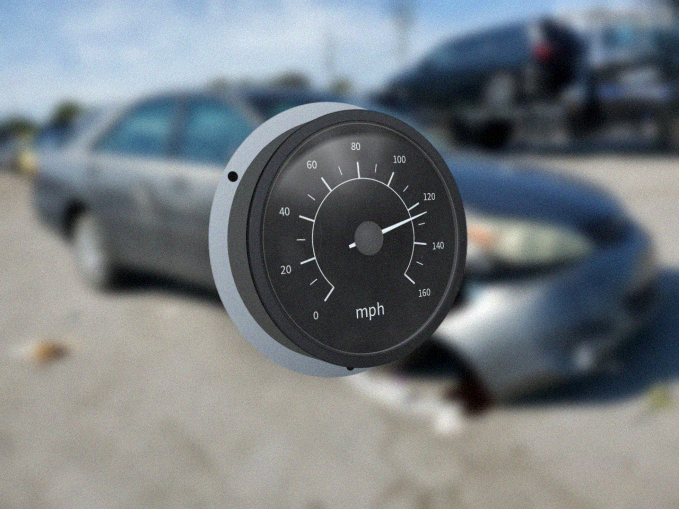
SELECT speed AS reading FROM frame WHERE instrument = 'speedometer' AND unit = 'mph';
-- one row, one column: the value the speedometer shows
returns 125 mph
